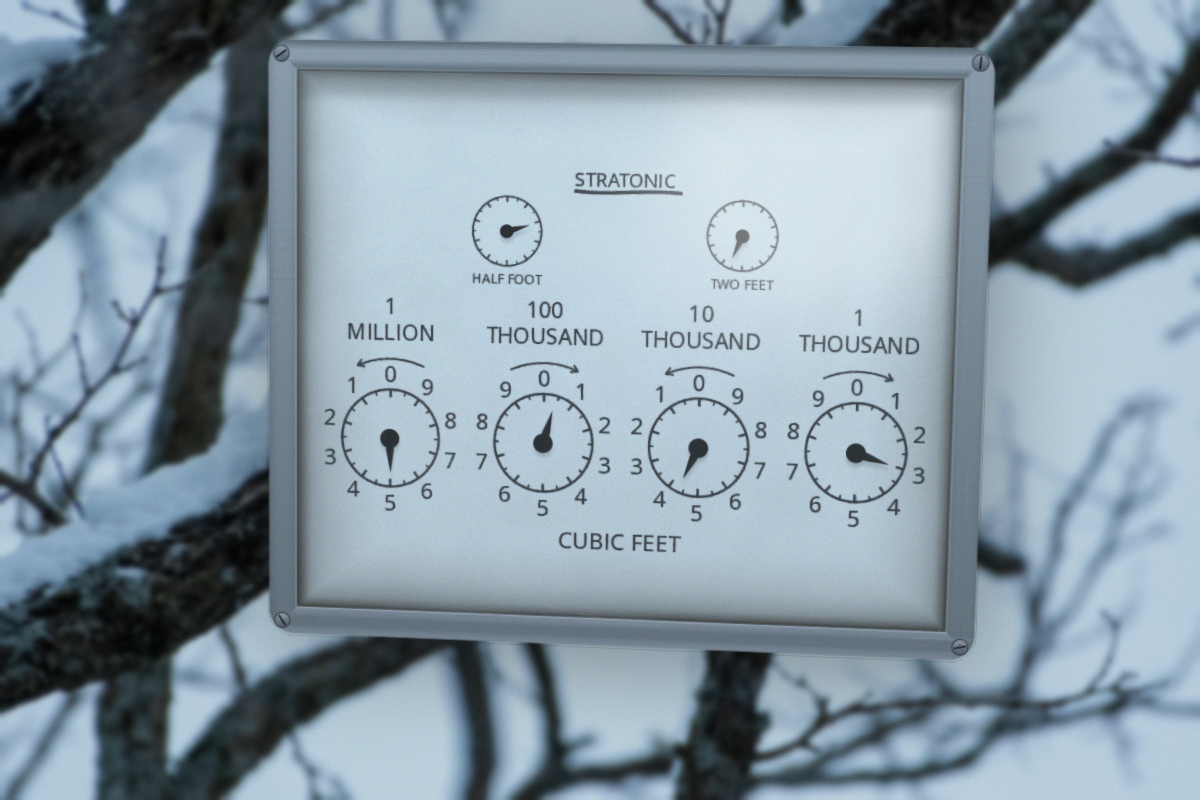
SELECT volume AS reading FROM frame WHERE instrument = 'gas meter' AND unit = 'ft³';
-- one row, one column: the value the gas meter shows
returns 504300 ft³
